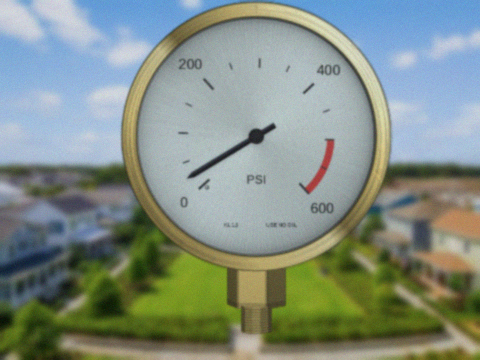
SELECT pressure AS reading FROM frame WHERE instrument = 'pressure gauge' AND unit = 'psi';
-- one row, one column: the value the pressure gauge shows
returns 25 psi
